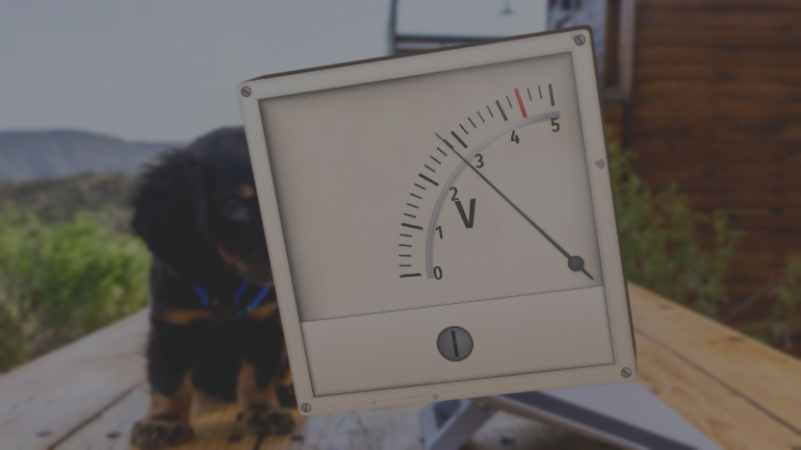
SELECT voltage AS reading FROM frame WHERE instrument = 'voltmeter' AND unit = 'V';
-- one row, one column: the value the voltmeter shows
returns 2.8 V
